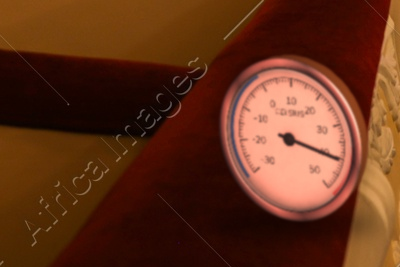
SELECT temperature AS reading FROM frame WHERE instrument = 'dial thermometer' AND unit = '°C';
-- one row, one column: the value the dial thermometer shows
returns 40 °C
